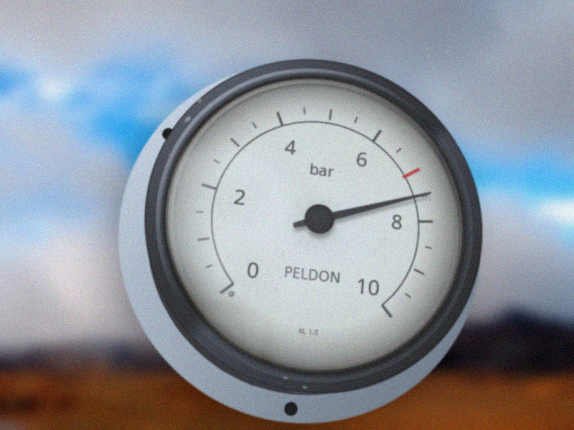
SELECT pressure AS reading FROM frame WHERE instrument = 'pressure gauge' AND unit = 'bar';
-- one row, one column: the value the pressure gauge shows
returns 7.5 bar
